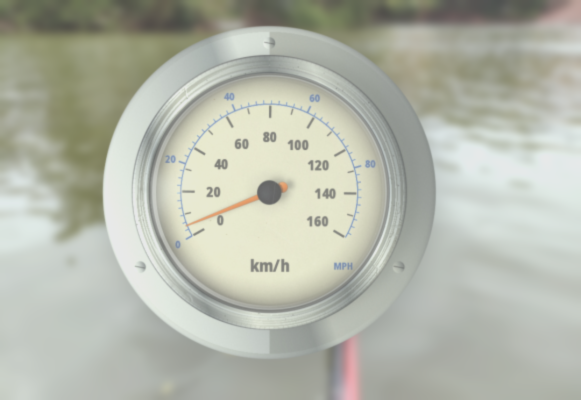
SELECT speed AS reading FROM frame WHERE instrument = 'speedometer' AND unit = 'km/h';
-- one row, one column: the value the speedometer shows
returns 5 km/h
